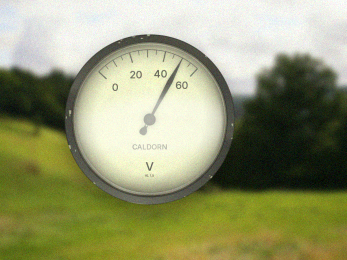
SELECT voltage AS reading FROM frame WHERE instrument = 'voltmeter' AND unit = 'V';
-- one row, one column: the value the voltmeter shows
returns 50 V
